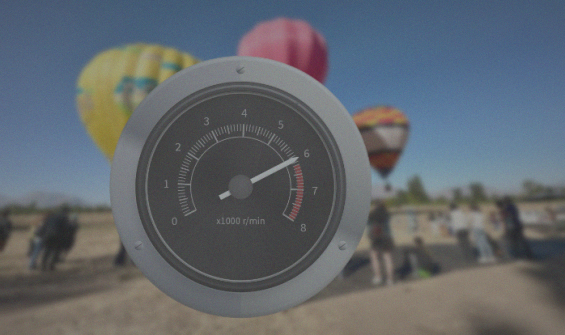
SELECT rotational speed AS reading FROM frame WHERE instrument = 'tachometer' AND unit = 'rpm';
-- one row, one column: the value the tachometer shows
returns 6000 rpm
